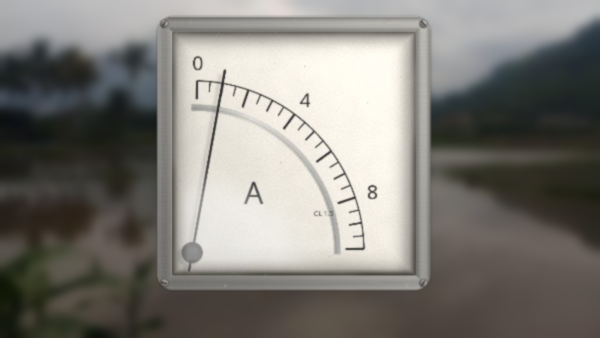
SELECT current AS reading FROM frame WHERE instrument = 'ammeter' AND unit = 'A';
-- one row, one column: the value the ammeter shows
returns 1 A
